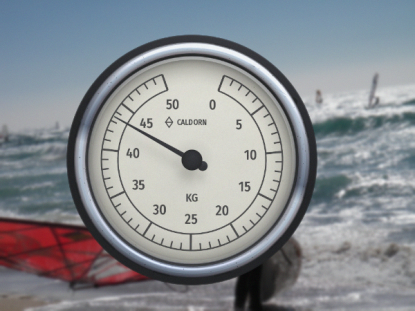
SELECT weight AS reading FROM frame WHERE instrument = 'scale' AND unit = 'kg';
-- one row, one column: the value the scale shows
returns 43.5 kg
